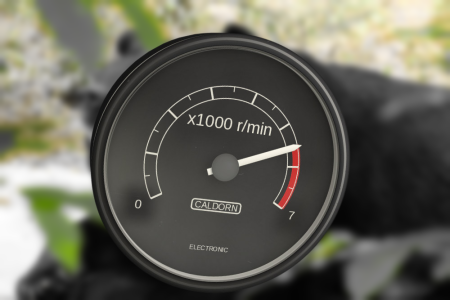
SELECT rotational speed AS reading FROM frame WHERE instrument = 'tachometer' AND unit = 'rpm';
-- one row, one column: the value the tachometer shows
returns 5500 rpm
